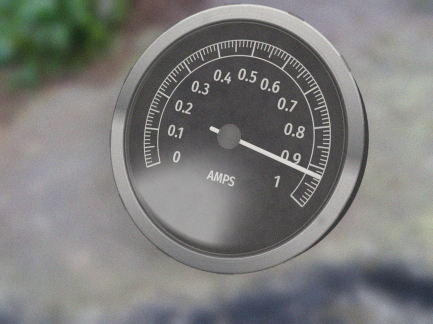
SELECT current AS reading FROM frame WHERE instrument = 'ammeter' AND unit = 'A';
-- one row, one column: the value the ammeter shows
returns 0.92 A
